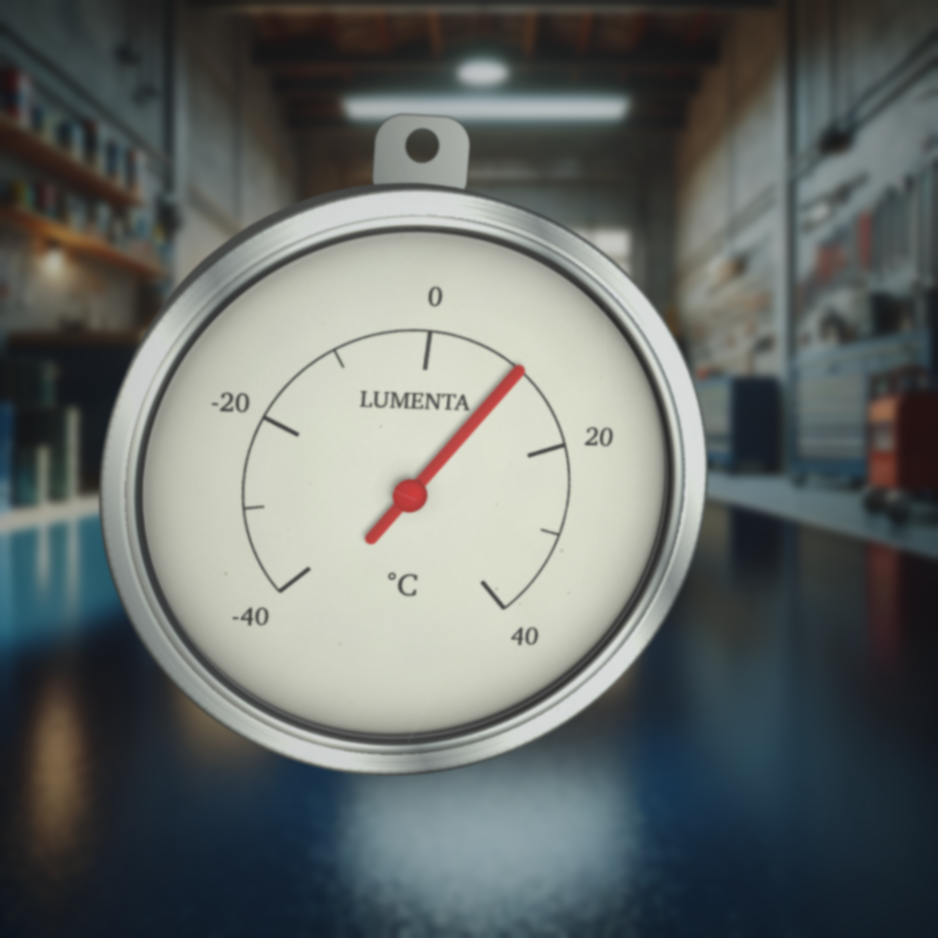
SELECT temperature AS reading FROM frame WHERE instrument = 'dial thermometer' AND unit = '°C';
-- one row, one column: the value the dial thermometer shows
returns 10 °C
